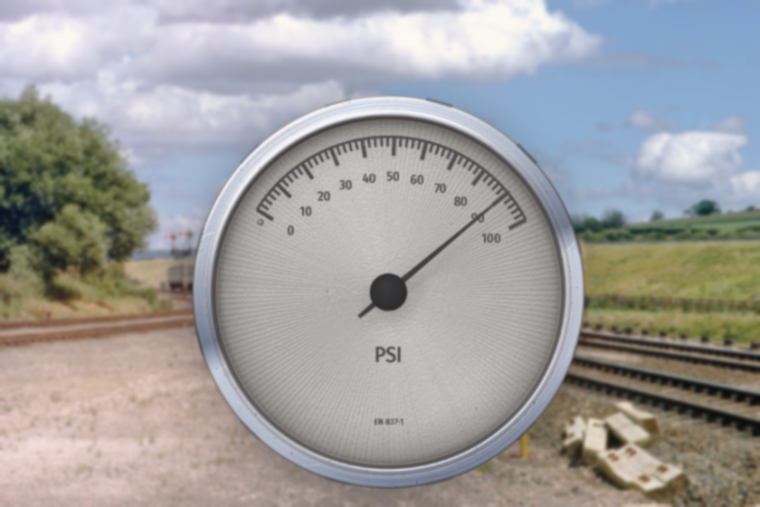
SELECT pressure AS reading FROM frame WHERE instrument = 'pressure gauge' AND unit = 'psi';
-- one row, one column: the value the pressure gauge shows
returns 90 psi
